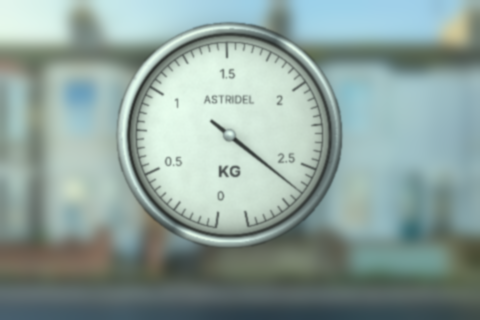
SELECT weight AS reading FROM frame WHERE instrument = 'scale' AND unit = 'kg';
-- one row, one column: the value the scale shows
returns 2.65 kg
